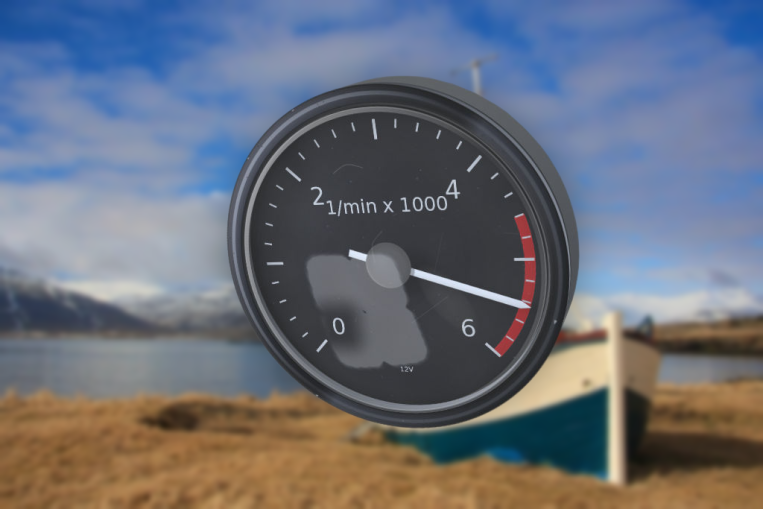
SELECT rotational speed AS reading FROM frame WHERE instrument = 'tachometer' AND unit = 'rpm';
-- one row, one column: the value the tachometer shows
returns 5400 rpm
